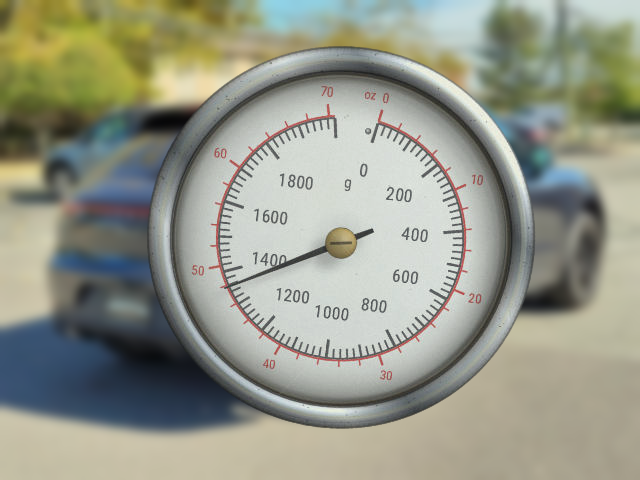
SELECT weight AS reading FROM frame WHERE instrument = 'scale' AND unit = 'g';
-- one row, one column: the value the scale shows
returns 1360 g
